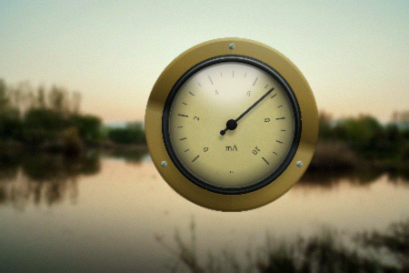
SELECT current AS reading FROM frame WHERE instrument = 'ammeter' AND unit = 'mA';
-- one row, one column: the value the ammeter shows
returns 6.75 mA
